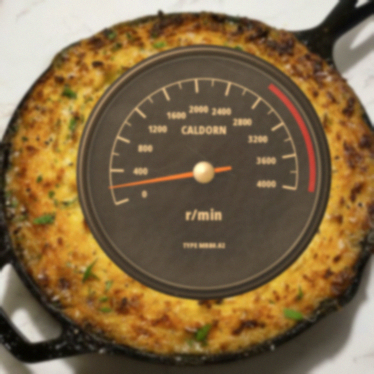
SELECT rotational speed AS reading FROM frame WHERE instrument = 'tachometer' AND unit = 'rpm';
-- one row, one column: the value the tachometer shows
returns 200 rpm
